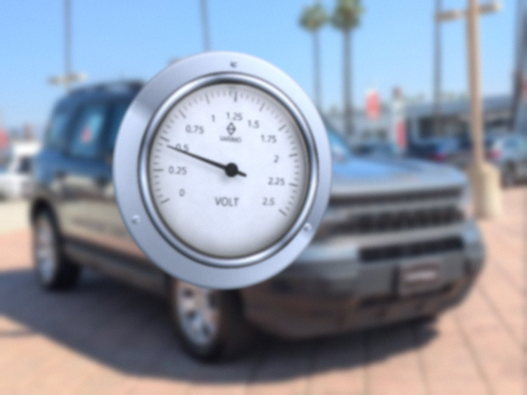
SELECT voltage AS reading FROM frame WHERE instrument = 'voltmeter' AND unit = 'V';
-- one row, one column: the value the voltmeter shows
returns 0.45 V
